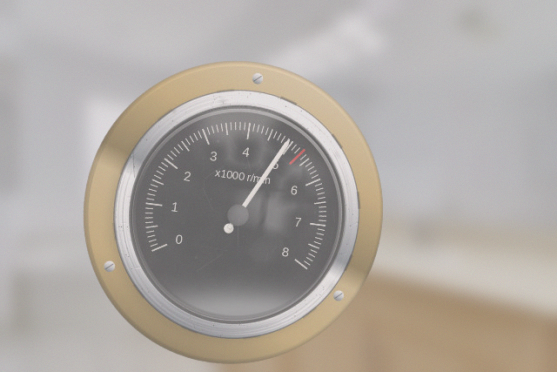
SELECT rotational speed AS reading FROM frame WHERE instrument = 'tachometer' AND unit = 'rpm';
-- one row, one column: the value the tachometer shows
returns 4900 rpm
